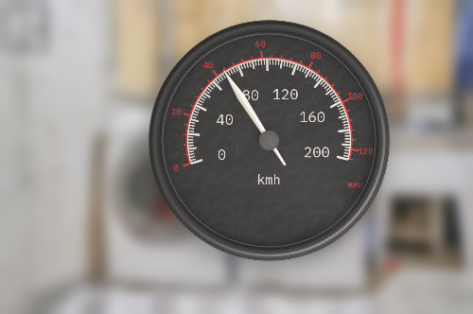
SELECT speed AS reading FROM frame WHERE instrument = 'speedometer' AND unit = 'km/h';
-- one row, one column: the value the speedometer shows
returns 70 km/h
